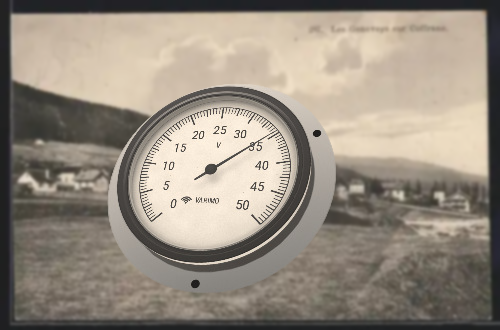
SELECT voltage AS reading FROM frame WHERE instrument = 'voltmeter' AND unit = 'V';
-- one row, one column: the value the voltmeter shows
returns 35 V
